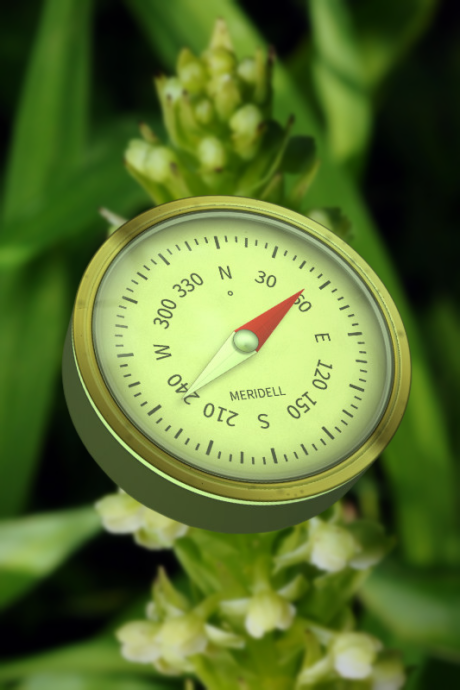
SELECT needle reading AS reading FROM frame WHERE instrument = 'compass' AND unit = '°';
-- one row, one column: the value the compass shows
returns 55 °
